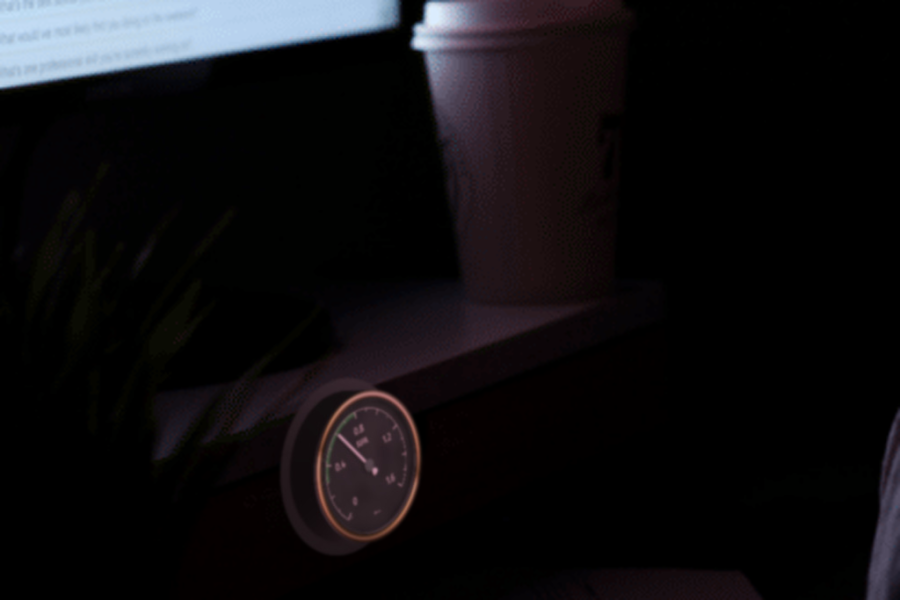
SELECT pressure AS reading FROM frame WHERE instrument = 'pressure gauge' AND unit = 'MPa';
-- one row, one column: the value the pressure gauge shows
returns 0.6 MPa
